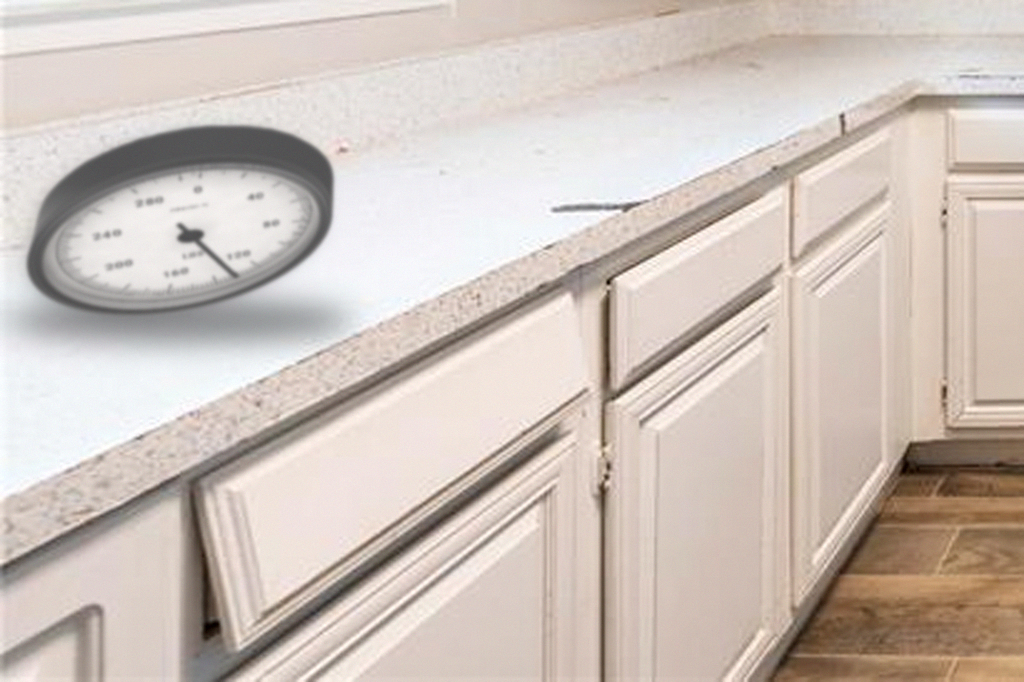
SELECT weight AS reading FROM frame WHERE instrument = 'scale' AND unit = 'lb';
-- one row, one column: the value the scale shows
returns 130 lb
